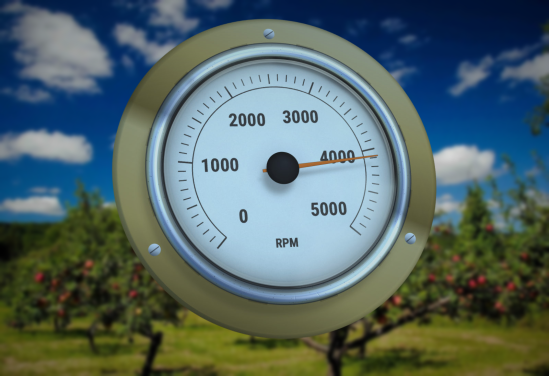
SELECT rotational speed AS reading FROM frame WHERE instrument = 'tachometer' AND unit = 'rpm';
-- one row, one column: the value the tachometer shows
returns 4100 rpm
